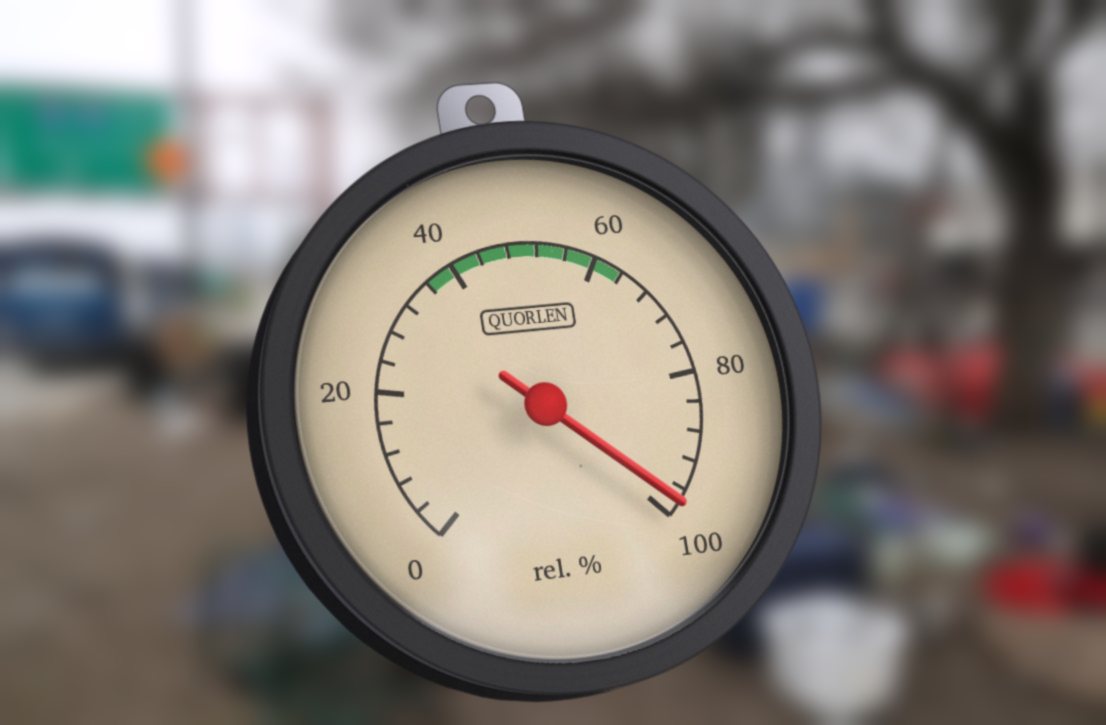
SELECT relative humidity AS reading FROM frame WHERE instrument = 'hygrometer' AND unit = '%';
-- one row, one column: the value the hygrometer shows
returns 98 %
